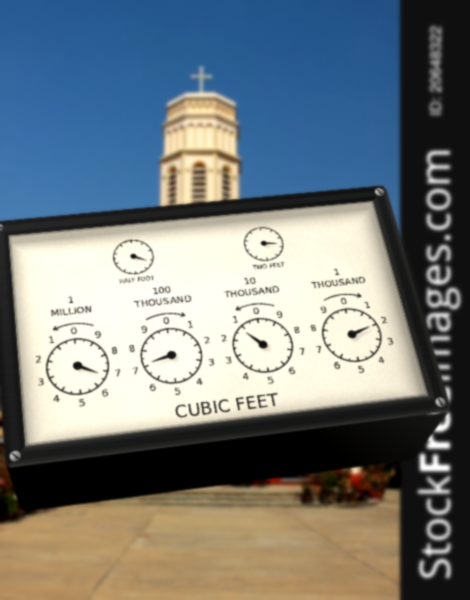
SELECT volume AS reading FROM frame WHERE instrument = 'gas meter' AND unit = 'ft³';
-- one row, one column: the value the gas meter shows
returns 671200 ft³
